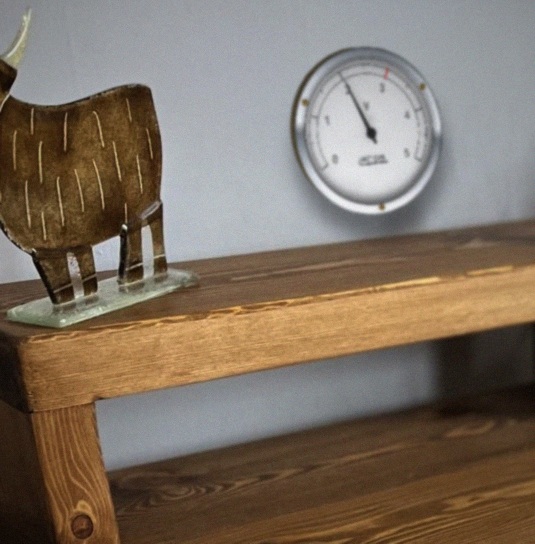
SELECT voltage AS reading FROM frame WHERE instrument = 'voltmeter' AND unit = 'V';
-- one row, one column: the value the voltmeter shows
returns 2 V
